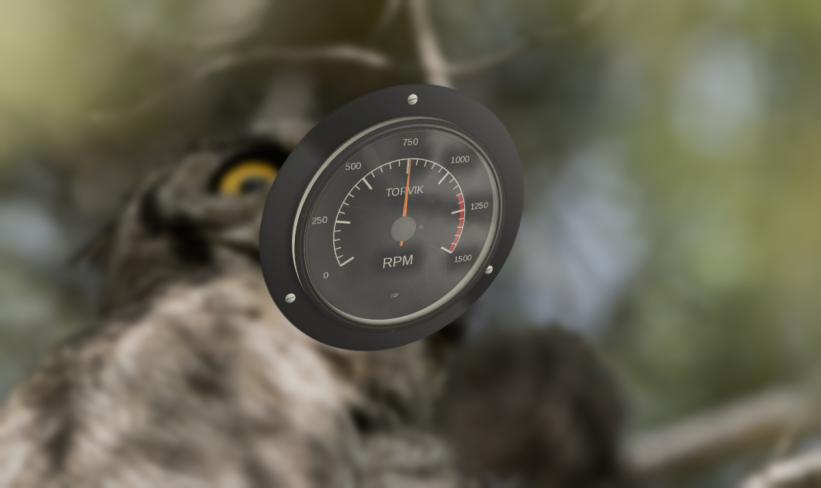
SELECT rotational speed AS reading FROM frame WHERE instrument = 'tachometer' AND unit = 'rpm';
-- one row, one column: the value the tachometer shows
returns 750 rpm
